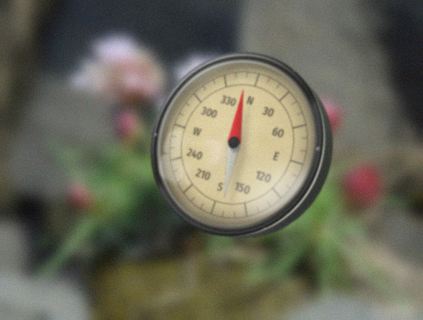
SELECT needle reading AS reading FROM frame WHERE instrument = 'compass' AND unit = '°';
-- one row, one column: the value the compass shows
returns 350 °
